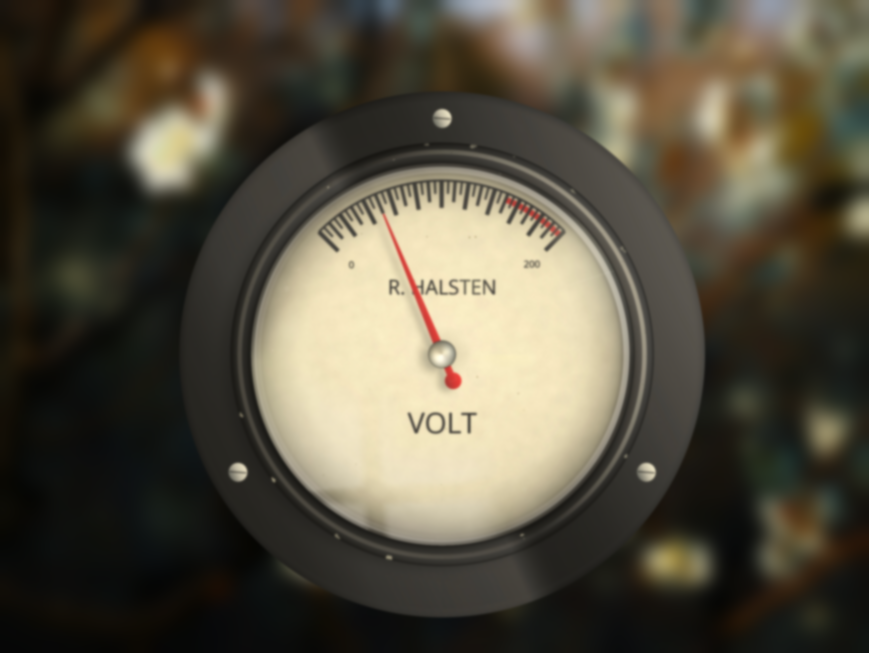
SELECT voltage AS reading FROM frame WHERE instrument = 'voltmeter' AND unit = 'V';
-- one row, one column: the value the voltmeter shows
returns 50 V
